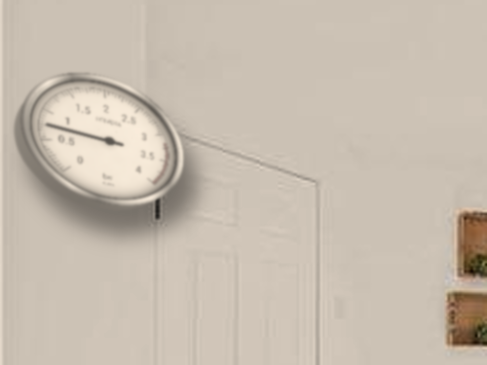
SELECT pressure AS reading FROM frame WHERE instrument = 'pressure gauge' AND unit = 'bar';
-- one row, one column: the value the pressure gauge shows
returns 0.75 bar
